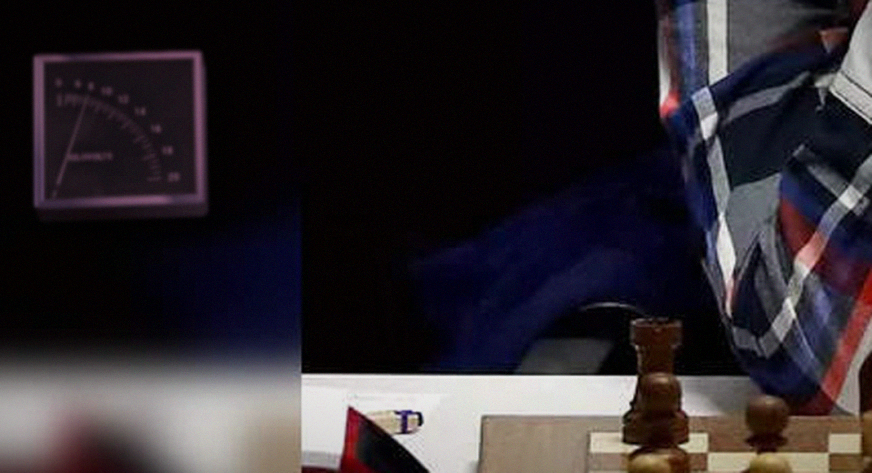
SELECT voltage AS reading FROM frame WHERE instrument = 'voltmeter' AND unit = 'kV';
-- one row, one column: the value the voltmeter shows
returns 8 kV
